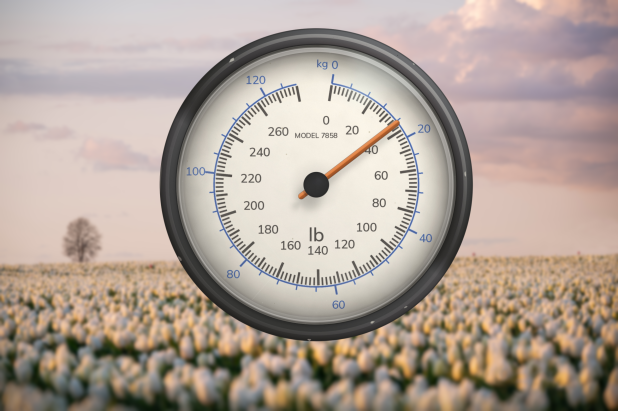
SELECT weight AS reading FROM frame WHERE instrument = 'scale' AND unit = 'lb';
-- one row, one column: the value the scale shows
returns 36 lb
